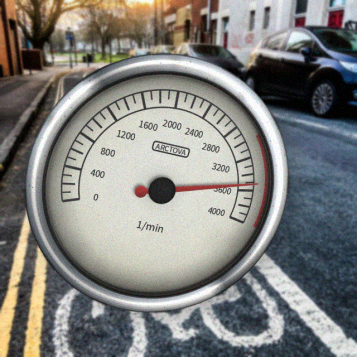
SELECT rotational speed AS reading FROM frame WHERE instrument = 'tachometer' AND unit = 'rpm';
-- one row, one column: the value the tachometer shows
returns 3500 rpm
